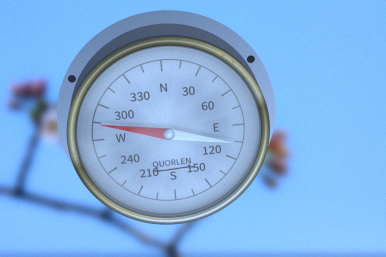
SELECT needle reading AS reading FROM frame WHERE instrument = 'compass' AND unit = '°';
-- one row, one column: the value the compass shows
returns 285 °
